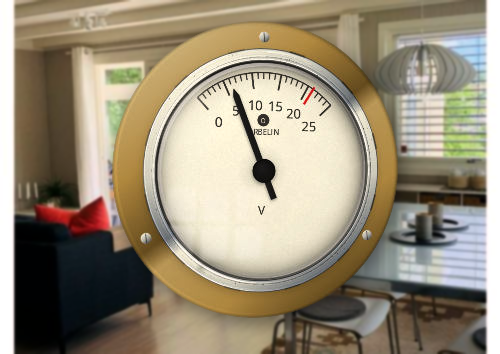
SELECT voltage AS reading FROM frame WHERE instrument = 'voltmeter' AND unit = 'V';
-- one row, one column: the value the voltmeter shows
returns 6 V
